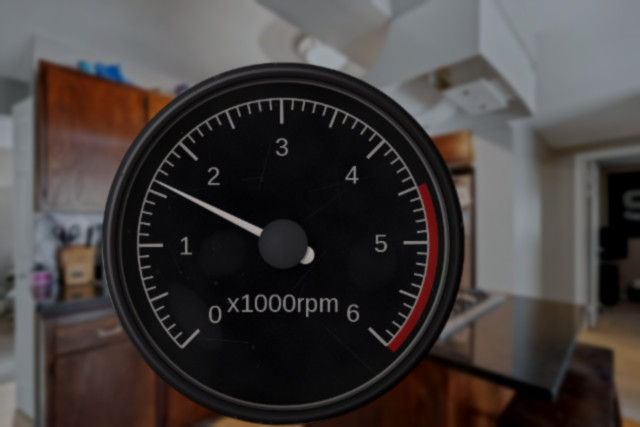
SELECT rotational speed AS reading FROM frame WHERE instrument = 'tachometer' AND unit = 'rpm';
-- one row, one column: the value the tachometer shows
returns 1600 rpm
